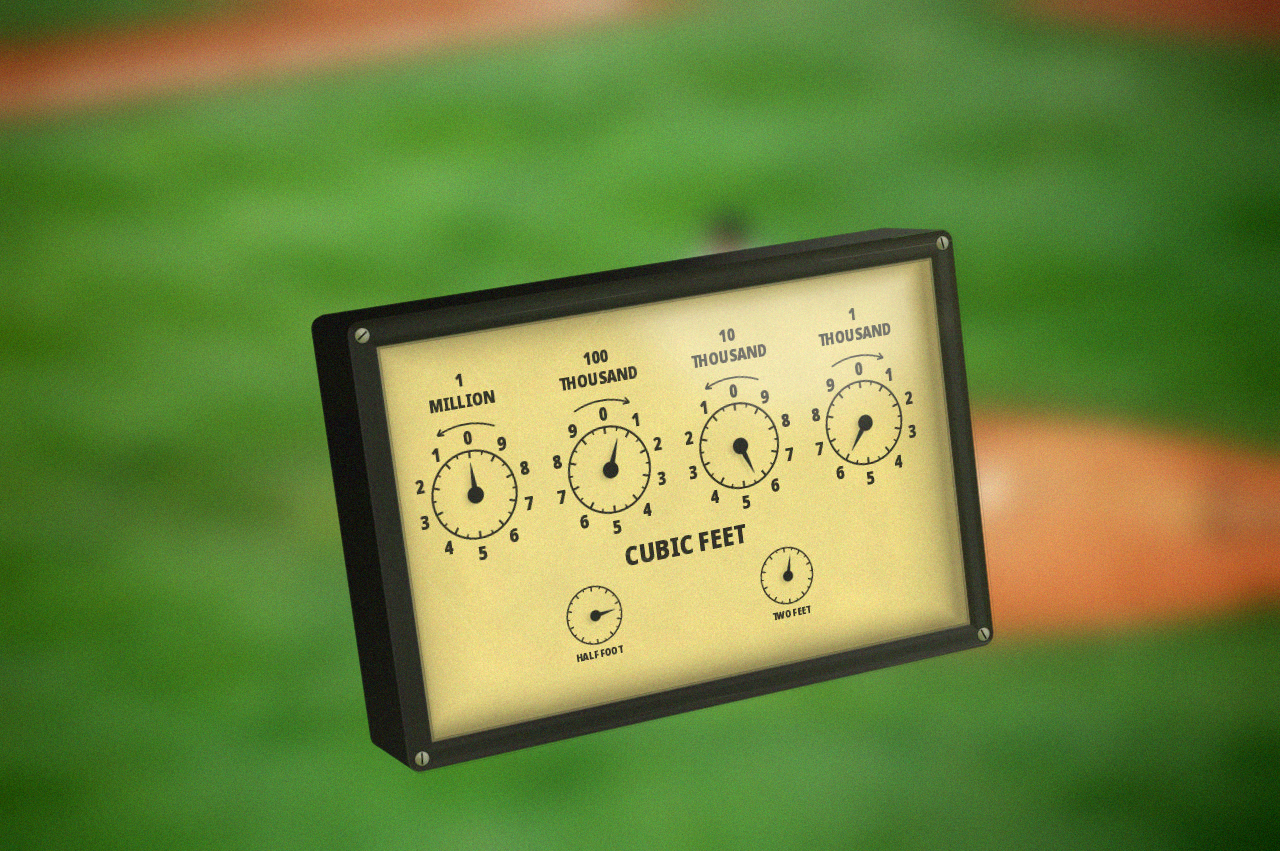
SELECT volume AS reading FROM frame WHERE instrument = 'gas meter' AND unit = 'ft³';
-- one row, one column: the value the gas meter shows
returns 5600 ft³
